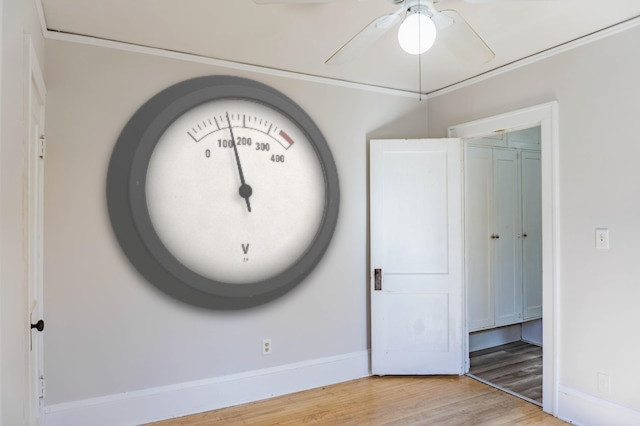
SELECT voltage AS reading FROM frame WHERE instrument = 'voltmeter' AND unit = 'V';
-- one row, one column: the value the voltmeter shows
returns 140 V
